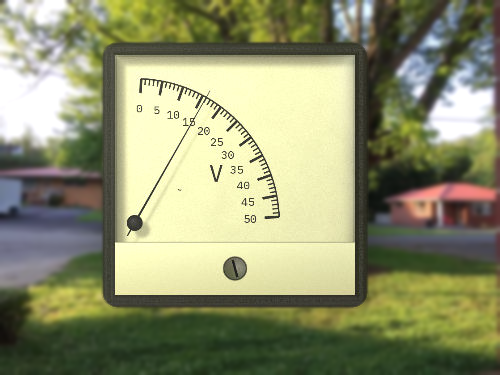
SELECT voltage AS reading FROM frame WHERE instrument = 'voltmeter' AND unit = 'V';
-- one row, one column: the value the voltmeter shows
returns 16 V
